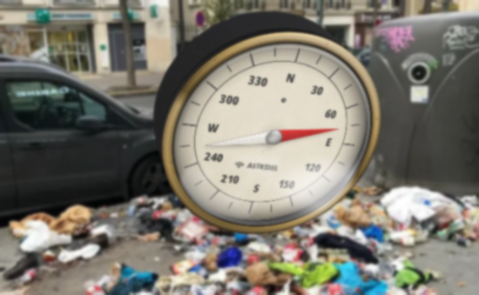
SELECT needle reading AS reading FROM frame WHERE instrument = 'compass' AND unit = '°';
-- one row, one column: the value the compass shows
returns 75 °
